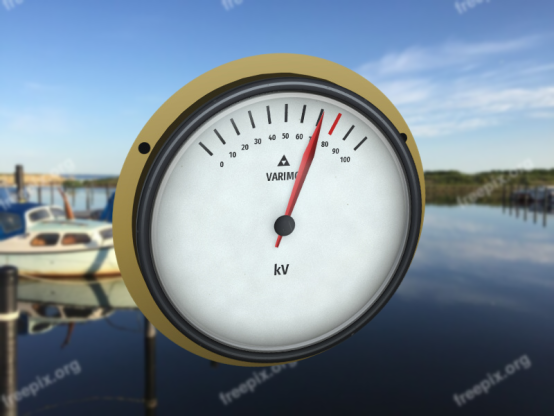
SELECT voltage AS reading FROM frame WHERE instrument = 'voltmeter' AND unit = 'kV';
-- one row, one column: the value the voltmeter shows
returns 70 kV
